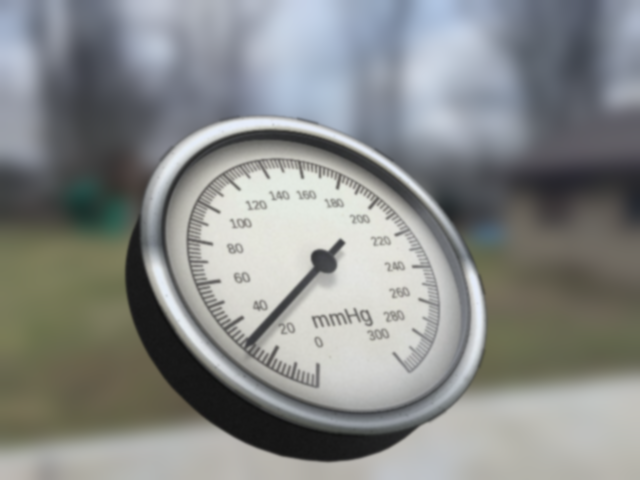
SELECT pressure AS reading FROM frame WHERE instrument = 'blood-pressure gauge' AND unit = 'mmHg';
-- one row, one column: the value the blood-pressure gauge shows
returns 30 mmHg
